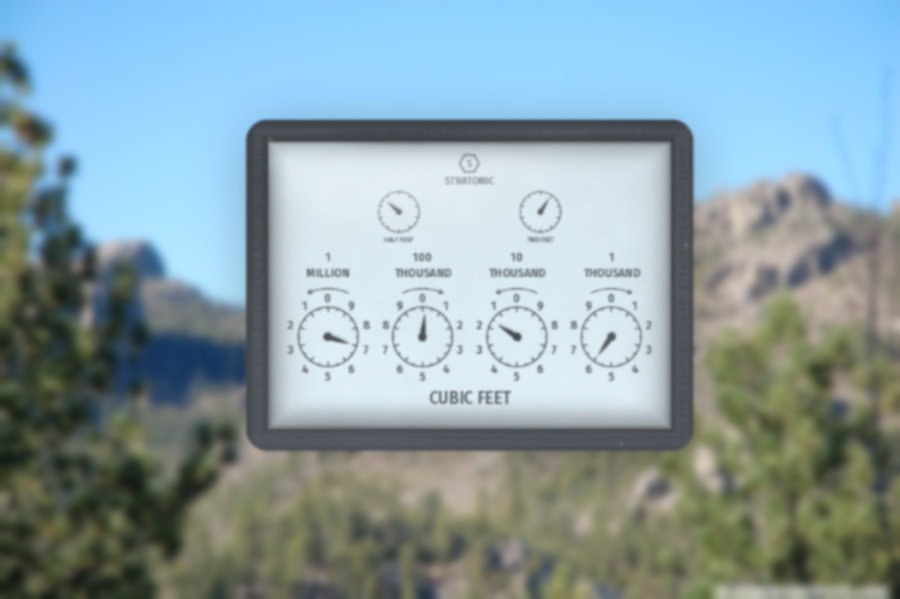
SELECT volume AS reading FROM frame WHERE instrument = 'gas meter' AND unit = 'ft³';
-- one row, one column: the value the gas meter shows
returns 701600 ft³
